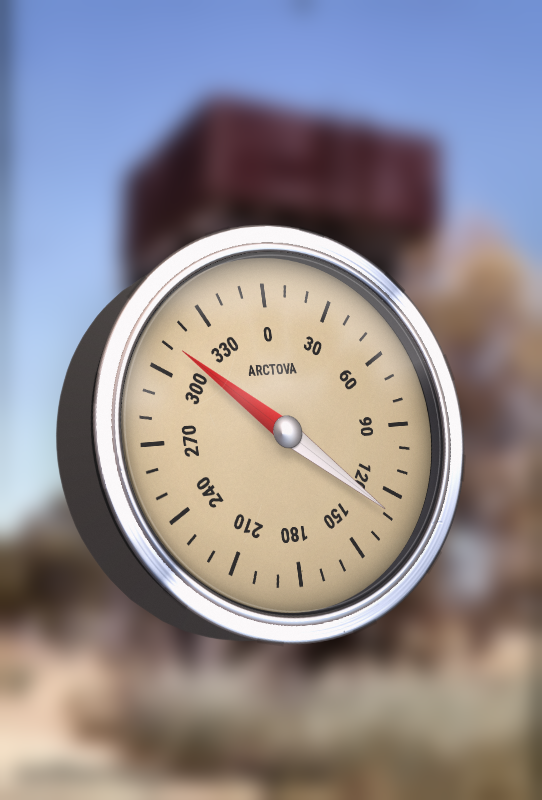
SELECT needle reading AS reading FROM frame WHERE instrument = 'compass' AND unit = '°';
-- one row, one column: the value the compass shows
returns 310 °
